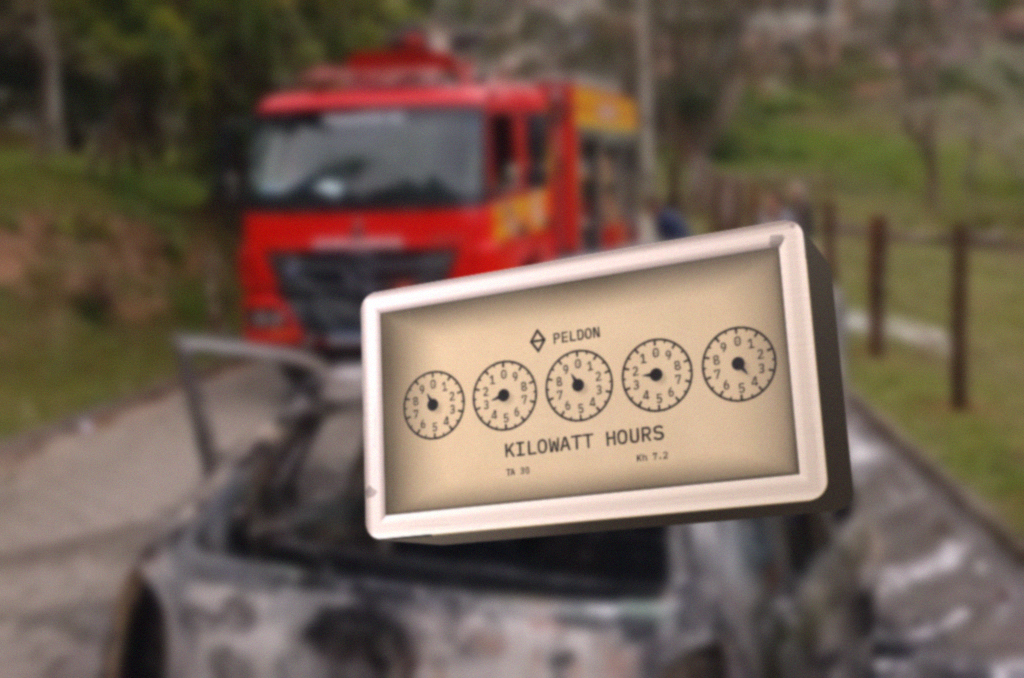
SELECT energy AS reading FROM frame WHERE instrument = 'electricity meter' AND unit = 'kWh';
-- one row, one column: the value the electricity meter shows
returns 92924 kWh
